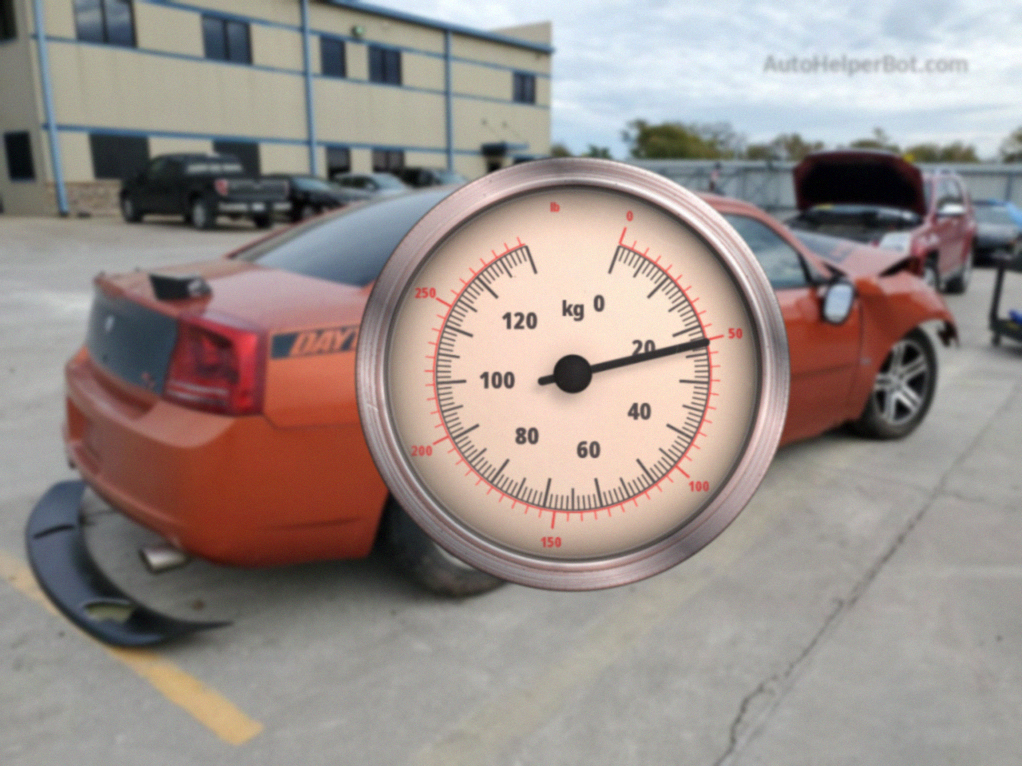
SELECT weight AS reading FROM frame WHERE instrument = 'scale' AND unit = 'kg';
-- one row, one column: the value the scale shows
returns 23 kg
